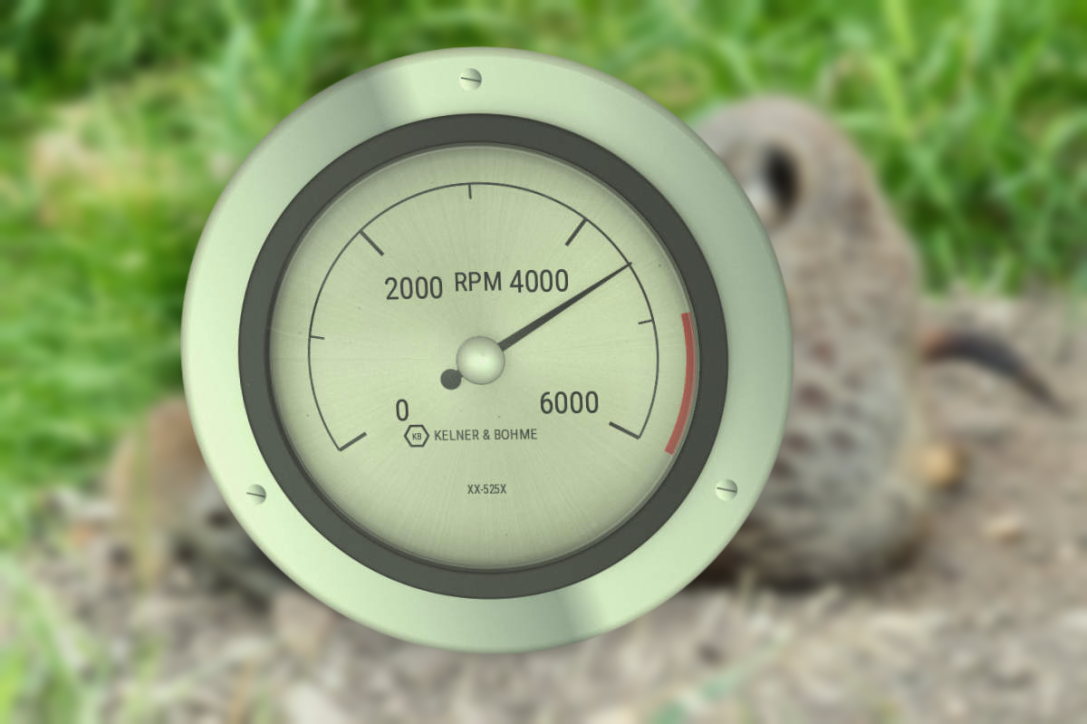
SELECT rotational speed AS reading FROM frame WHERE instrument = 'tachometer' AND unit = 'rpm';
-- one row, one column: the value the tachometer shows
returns 4500 rpm
